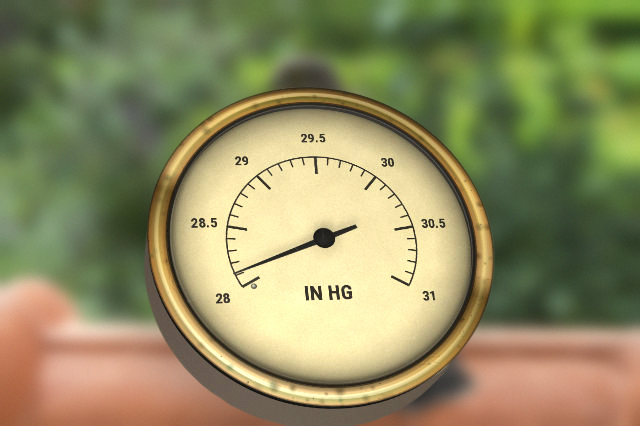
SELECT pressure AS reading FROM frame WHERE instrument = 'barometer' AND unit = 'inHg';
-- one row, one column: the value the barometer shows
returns 28.1 inHg
